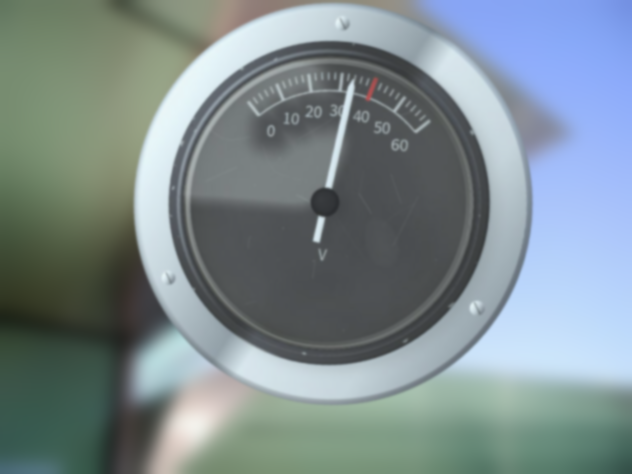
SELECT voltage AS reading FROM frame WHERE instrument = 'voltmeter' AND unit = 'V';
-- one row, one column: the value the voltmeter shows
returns 34 V
